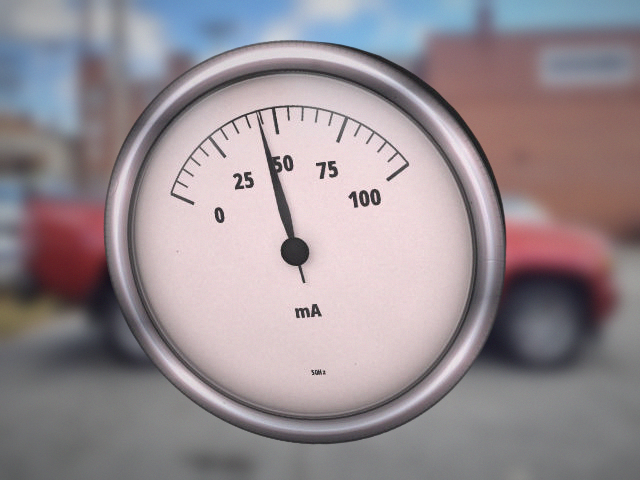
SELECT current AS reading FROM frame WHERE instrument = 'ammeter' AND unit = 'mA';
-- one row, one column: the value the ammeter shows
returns 45 mA
